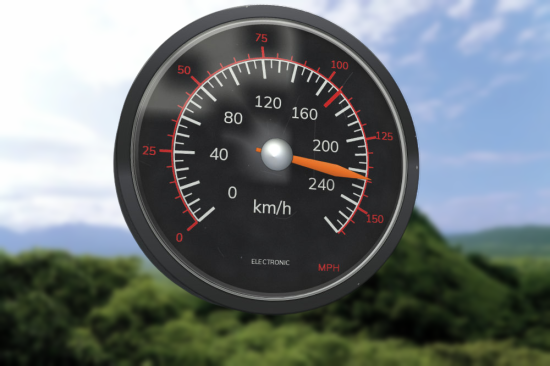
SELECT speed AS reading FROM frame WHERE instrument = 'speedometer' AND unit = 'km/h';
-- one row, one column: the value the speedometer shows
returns 225 km/h
